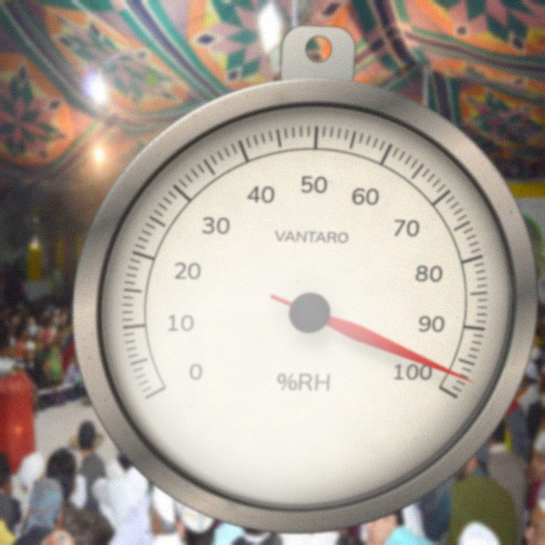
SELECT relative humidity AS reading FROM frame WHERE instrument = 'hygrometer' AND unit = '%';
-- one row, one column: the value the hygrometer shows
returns 97 %
